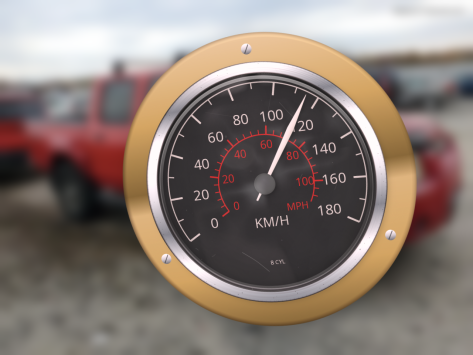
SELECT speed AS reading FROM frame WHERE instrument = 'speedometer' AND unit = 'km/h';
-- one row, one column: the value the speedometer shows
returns 115 km/h
